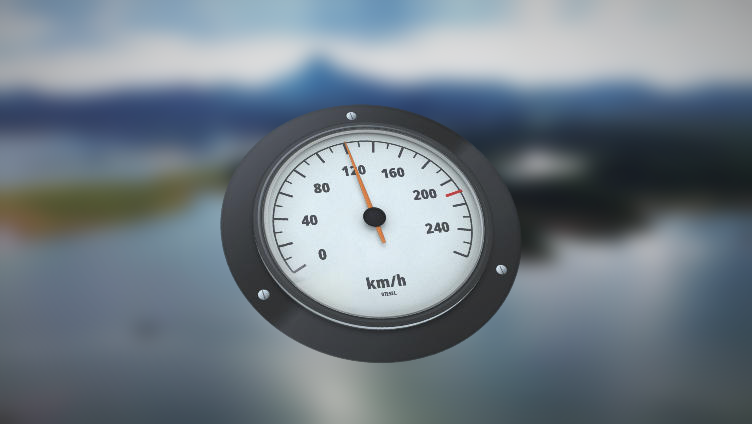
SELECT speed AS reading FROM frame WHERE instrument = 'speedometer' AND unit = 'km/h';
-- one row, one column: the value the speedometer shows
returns 120 km/h
